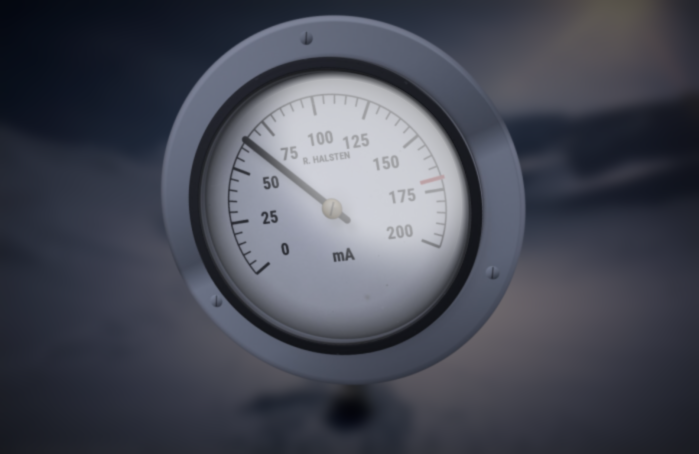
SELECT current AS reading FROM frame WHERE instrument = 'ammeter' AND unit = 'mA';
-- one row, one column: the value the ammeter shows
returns 65 mA
